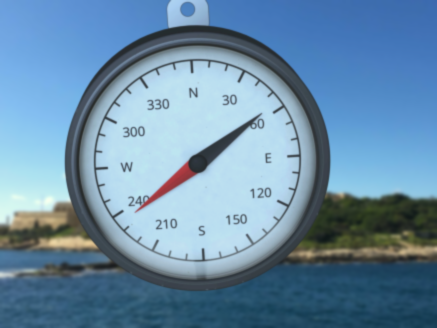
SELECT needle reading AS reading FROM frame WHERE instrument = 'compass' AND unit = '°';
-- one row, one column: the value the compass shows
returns 235 °
